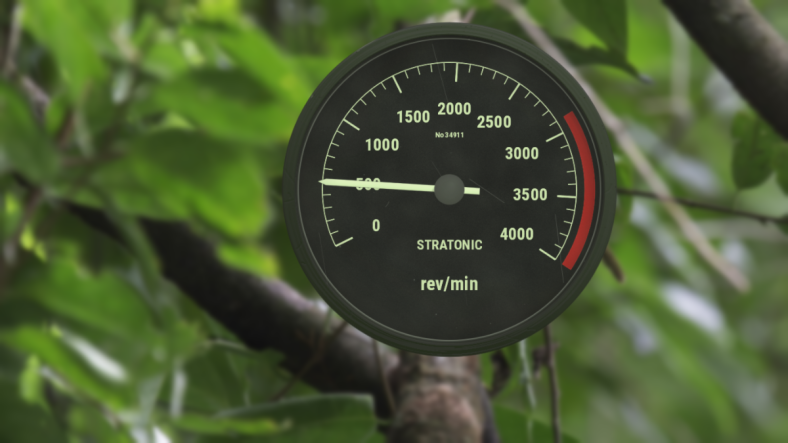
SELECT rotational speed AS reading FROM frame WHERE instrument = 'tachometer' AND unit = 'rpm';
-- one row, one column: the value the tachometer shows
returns 500 rpm
